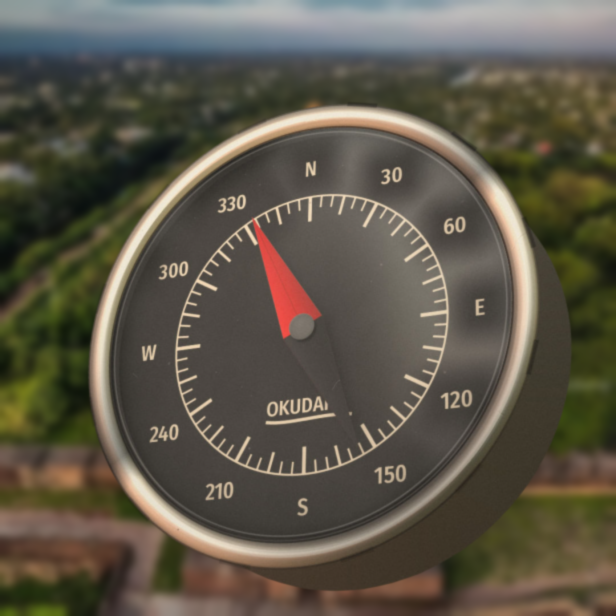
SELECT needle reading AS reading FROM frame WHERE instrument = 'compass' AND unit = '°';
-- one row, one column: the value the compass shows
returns 335 °
